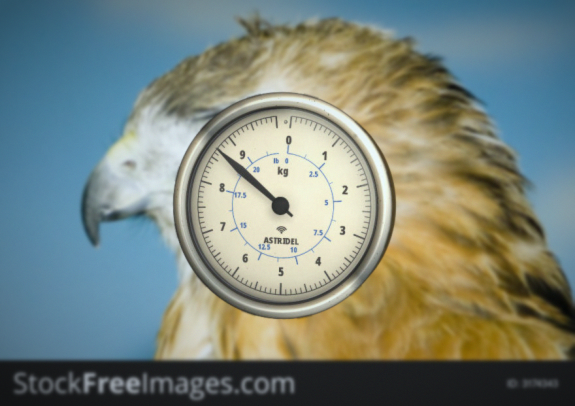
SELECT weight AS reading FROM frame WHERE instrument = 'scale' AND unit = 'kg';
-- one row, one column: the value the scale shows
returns 8.7 kg
